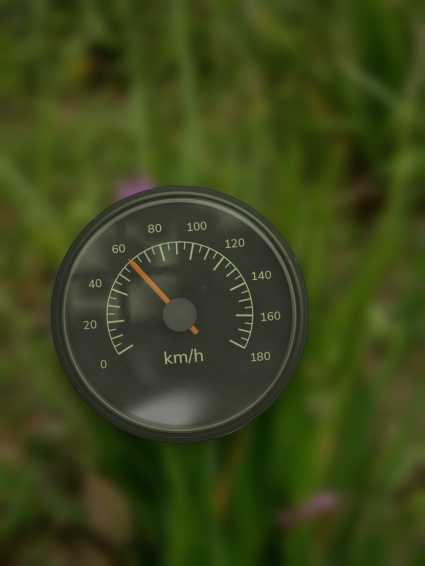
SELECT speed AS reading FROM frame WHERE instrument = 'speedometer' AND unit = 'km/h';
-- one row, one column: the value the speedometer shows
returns 60 km/h
